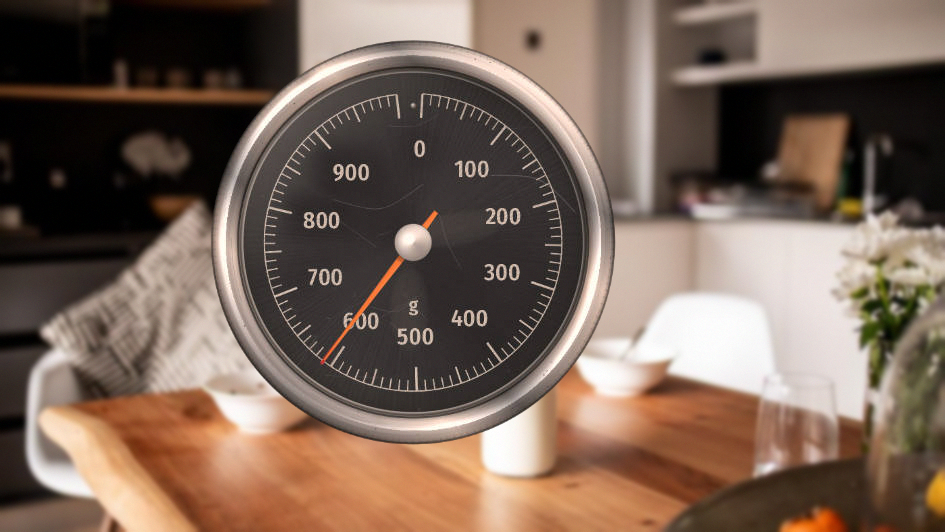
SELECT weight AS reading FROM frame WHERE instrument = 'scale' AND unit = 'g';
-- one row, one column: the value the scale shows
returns 610 g
